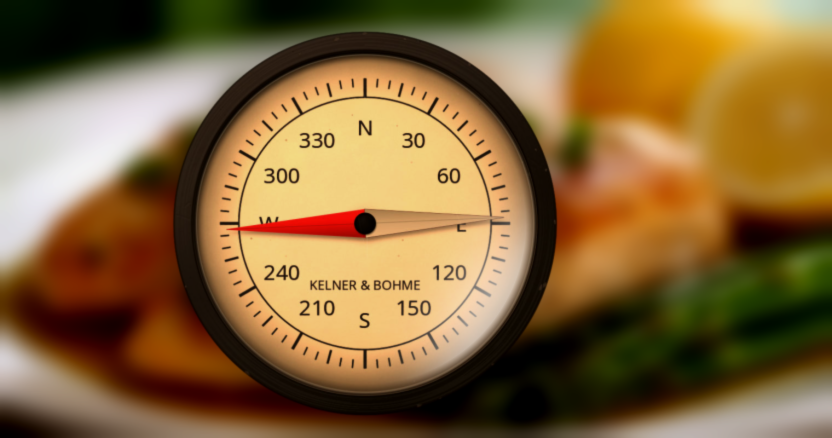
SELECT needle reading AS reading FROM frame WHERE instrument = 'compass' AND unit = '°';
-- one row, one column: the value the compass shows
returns 267.5 °
